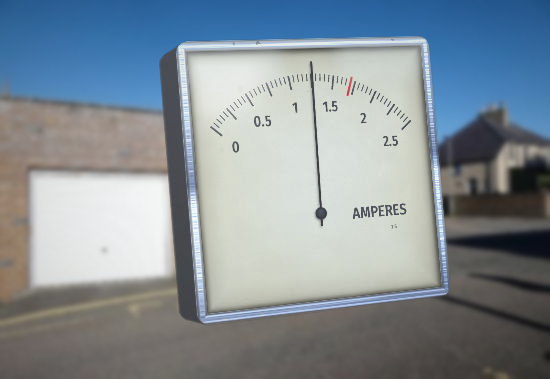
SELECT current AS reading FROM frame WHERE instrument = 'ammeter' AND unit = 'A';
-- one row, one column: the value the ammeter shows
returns 1.25 A
